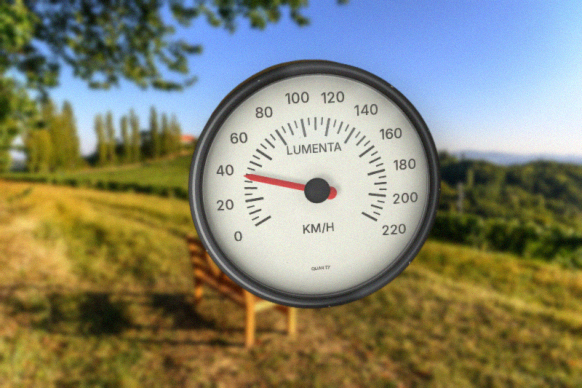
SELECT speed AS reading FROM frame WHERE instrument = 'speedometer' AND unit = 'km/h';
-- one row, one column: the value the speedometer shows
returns 40 km/h
